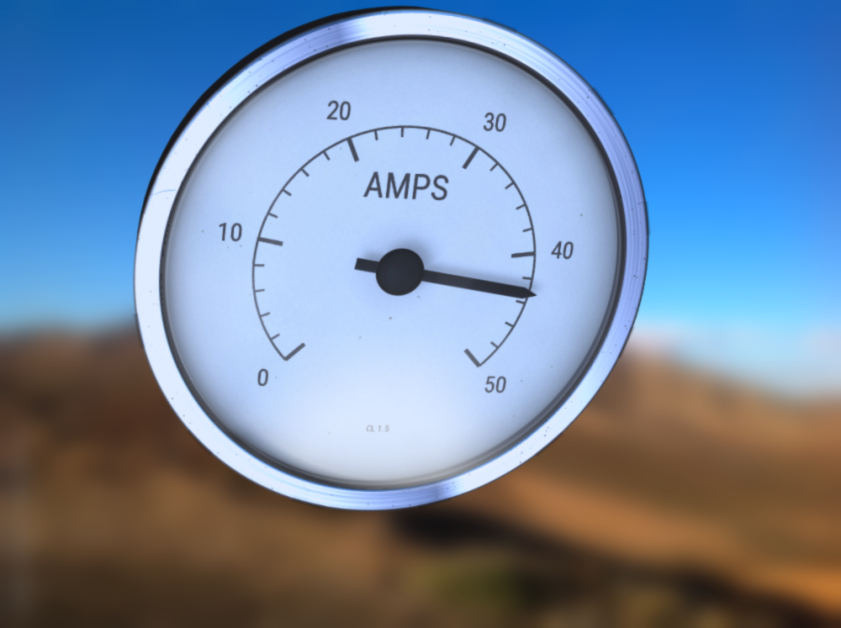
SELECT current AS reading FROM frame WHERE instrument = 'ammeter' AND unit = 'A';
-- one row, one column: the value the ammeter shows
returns 43 A
